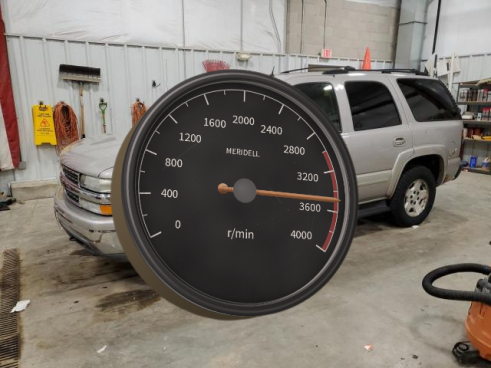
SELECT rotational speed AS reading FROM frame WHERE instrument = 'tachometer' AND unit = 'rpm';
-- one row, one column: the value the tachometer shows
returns 3500 rpm
